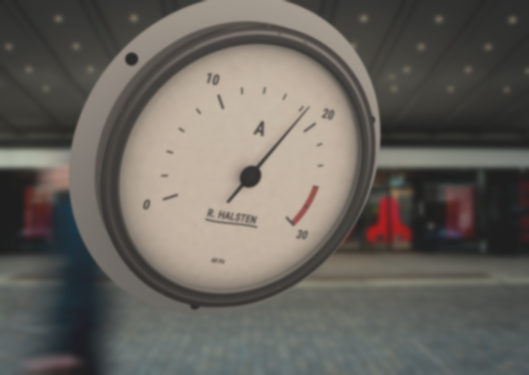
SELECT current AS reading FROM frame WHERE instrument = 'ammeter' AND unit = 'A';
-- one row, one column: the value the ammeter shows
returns 18 A
